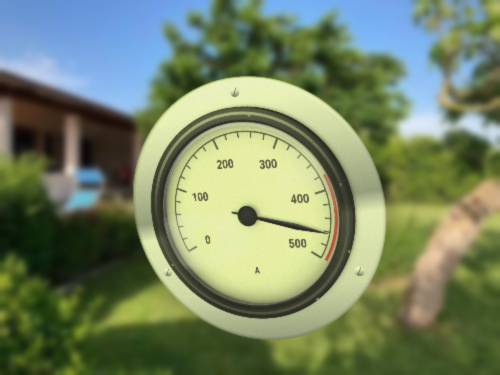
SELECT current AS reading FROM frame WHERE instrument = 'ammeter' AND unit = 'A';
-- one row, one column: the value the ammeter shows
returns 460 A
